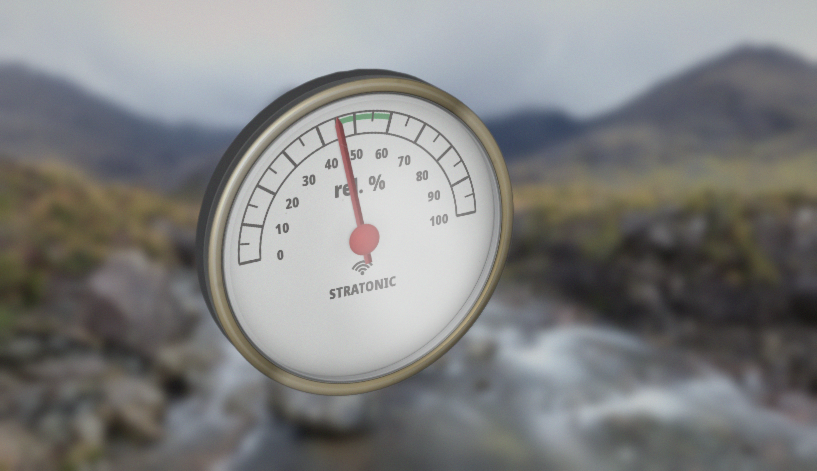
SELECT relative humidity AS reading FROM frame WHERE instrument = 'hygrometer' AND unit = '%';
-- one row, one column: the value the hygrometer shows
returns 45 %
